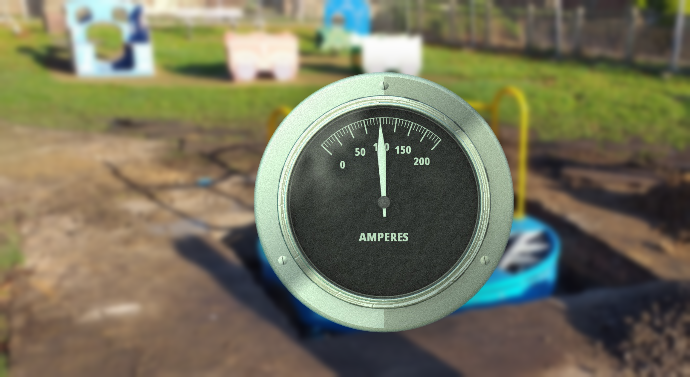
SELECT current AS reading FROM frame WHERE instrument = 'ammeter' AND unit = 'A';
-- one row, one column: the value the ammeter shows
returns 100 A
